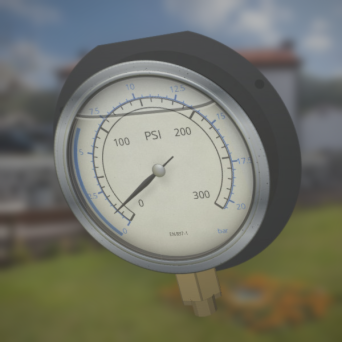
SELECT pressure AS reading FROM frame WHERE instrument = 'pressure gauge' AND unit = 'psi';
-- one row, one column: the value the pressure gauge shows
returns 15 psi
